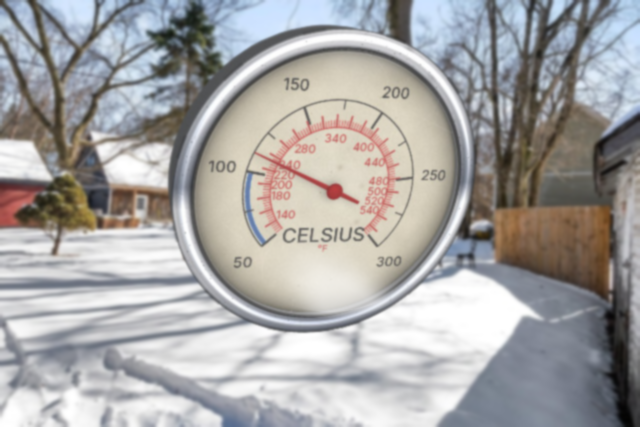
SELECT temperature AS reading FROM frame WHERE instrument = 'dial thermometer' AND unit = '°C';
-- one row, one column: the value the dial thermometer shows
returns 112.5 °C
